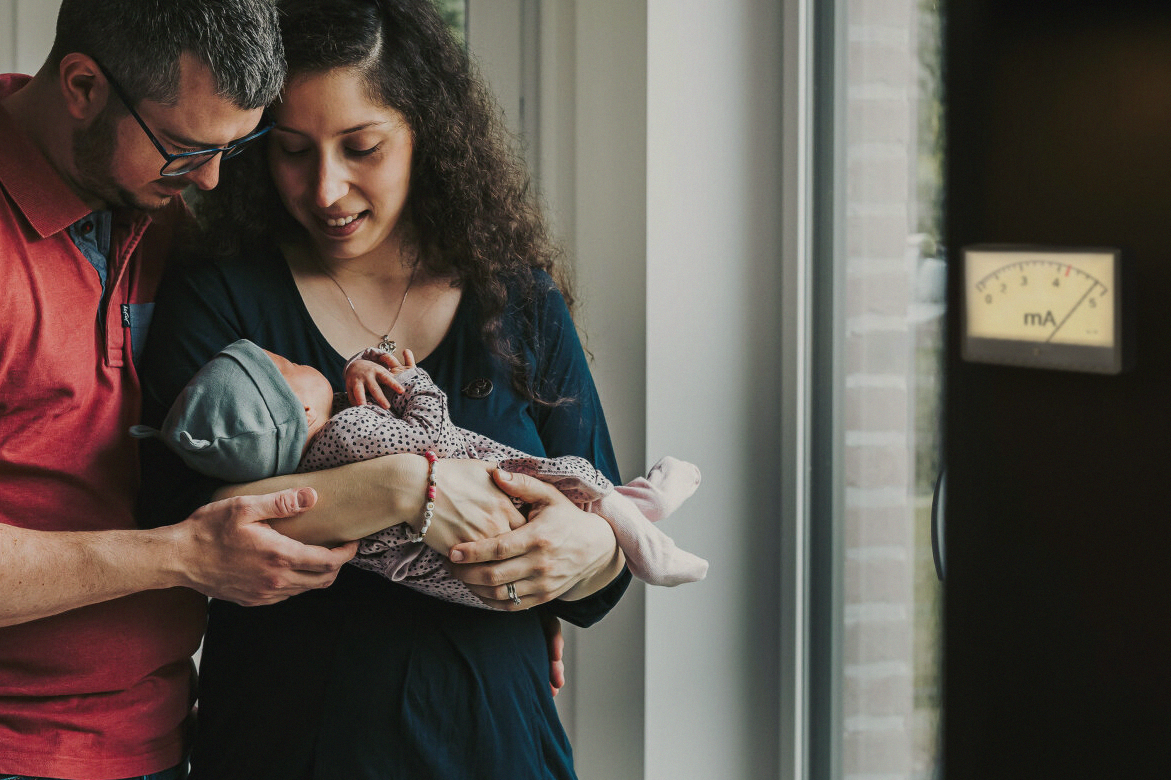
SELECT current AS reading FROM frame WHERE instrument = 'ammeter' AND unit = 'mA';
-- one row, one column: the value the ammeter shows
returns 4.8 mA
